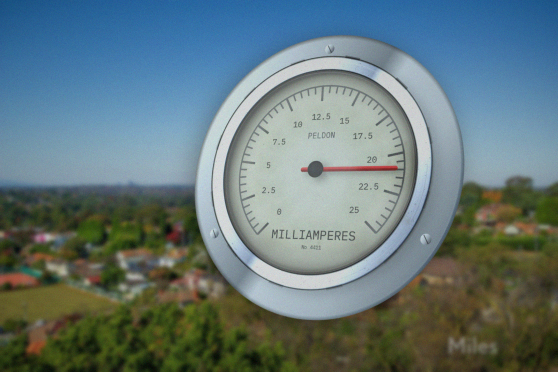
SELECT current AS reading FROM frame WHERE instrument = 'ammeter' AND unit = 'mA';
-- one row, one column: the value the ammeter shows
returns 21 mA
